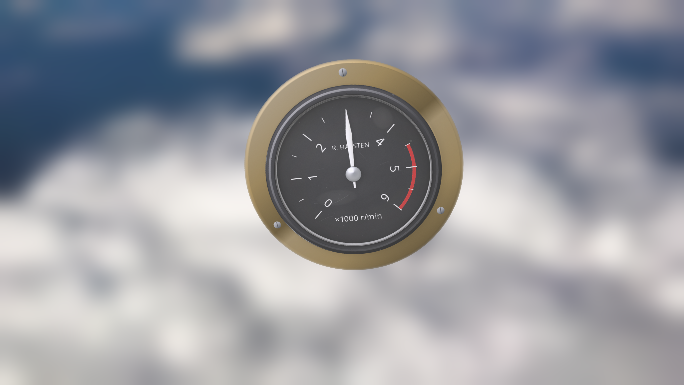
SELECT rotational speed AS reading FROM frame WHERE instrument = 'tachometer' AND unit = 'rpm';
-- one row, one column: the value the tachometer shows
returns 3000 rpm
